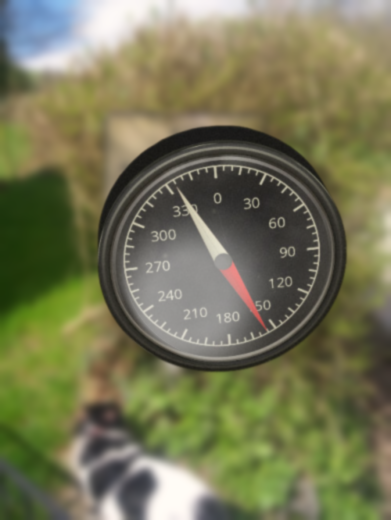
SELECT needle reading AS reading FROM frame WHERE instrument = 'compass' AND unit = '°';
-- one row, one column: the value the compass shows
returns 155 °
